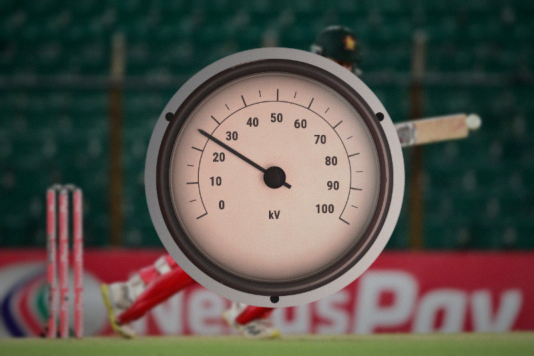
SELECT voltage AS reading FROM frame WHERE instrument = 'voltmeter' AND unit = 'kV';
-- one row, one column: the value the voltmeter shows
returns 25 kV
